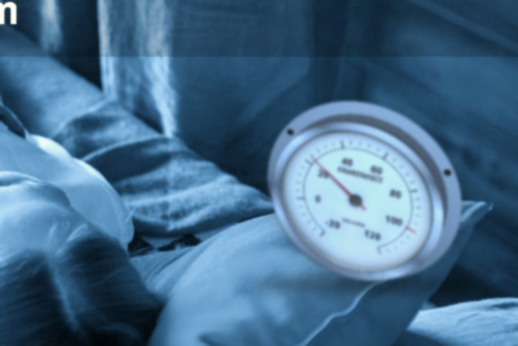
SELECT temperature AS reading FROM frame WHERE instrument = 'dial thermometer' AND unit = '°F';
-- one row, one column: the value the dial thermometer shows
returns 24 °F
